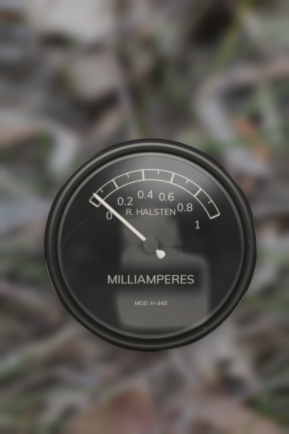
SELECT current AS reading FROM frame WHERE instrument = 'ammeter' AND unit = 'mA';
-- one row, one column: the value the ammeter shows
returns 0.05 mA
